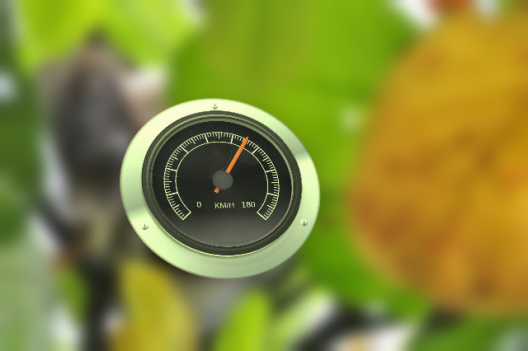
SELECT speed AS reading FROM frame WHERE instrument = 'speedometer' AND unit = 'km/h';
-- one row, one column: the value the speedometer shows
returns 110 km/h
